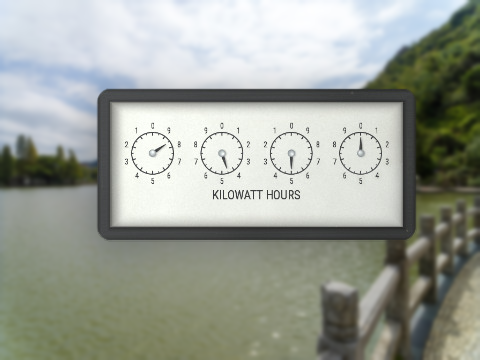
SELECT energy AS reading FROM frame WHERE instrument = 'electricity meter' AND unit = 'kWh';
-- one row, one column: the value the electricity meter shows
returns 8450 kWh
